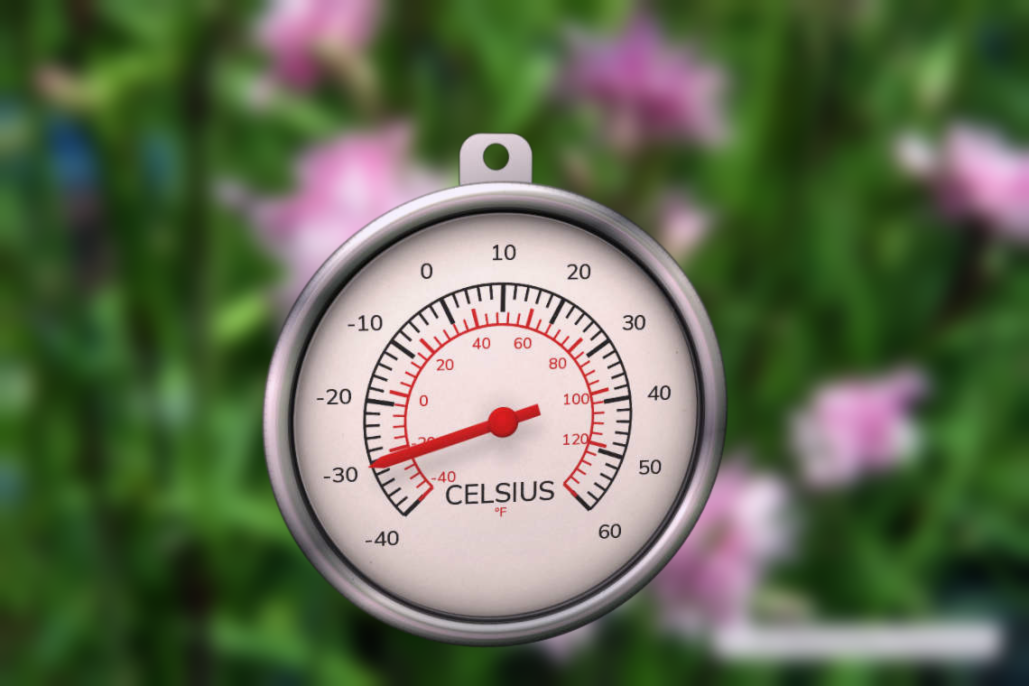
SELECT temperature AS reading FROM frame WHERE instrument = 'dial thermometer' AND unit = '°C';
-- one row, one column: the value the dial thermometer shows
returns -30 °C
